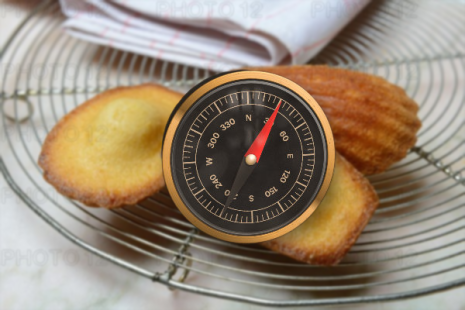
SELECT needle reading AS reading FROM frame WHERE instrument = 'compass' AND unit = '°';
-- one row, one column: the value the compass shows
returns 30 °
